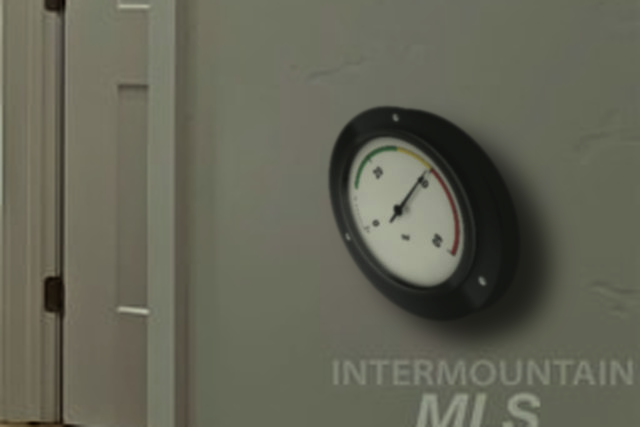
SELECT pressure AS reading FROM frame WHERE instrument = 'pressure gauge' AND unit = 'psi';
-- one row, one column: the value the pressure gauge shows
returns 40 psi
